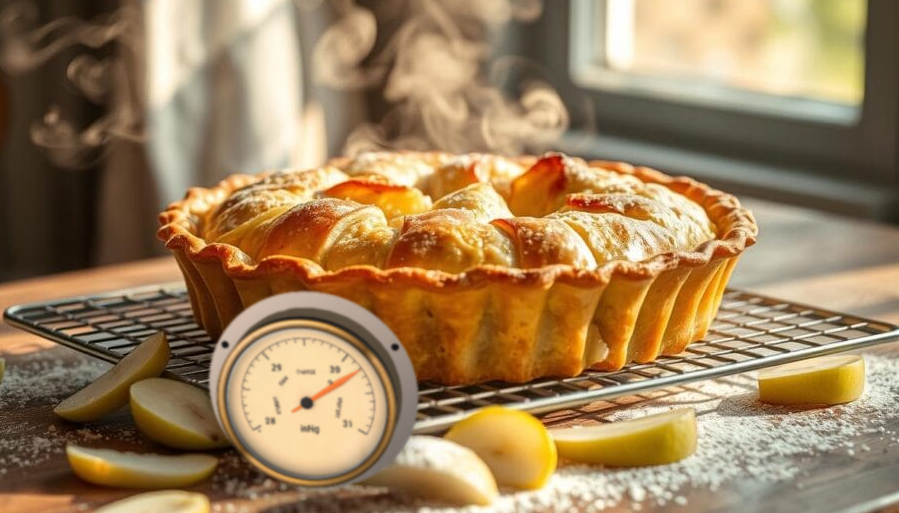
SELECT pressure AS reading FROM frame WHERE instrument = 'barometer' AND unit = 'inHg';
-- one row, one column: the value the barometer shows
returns 30.2 inHg
